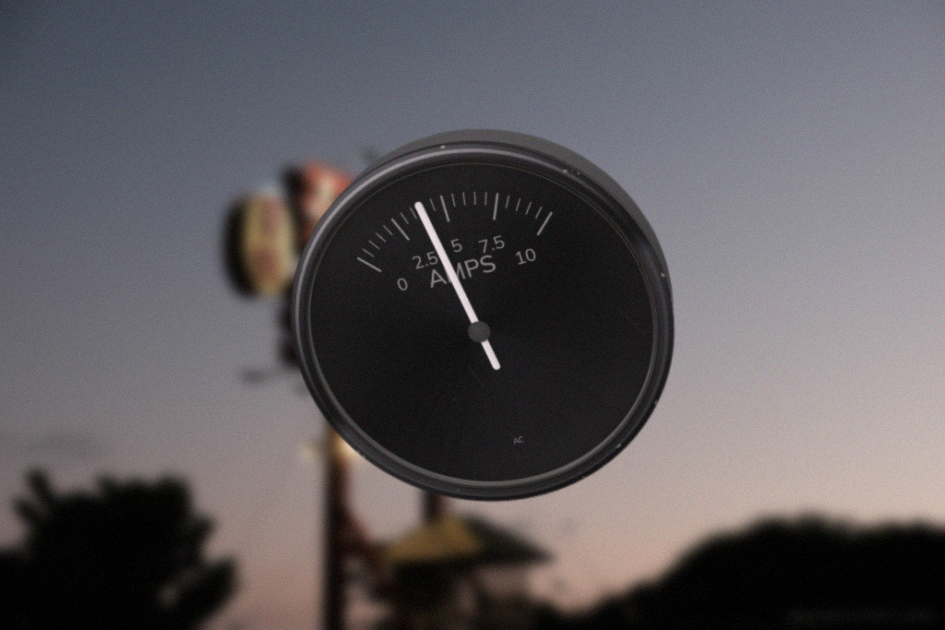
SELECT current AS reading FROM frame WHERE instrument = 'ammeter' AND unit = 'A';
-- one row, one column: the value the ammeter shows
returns 4 A
